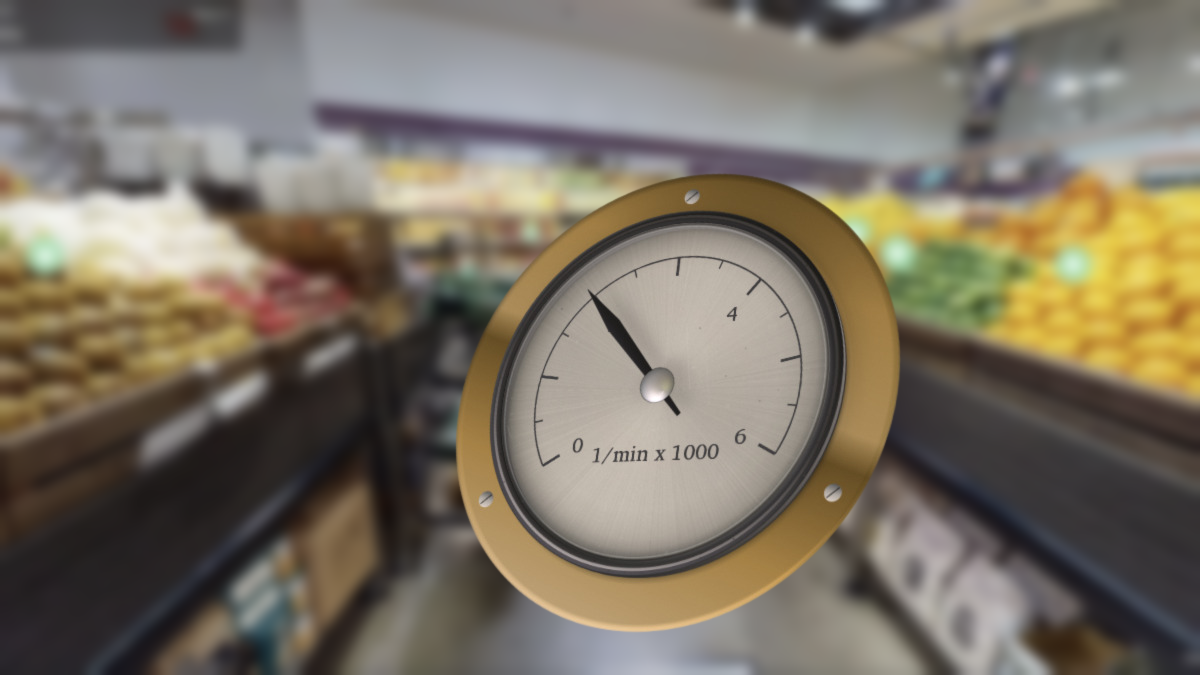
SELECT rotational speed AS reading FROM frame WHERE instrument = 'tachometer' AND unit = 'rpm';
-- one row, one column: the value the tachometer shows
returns 2000 rpm
